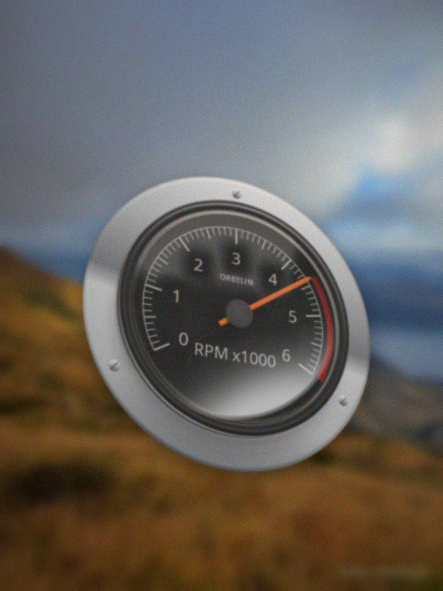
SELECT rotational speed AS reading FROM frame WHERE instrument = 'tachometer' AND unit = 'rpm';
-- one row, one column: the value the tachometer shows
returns 4400 rpm
